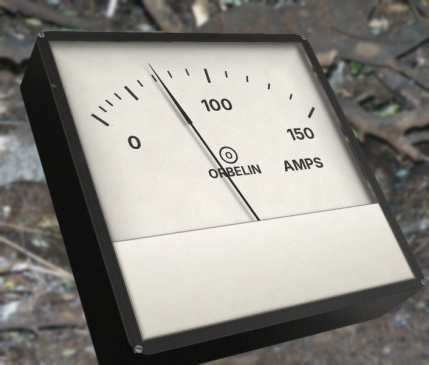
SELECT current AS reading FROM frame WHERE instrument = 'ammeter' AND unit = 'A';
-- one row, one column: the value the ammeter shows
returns 70 A
